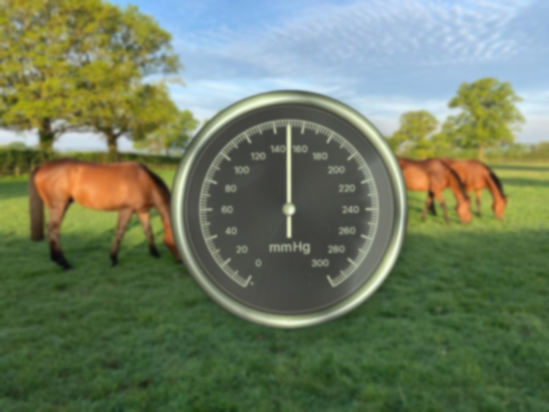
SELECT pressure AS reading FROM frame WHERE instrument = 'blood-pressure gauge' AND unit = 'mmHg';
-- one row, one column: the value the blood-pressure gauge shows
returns 150 mmHg
